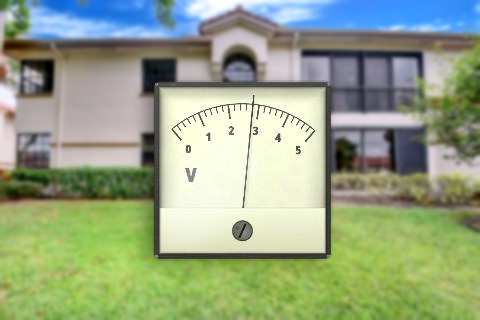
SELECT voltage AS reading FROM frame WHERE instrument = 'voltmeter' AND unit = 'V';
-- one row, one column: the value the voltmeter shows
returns 2.8 V
